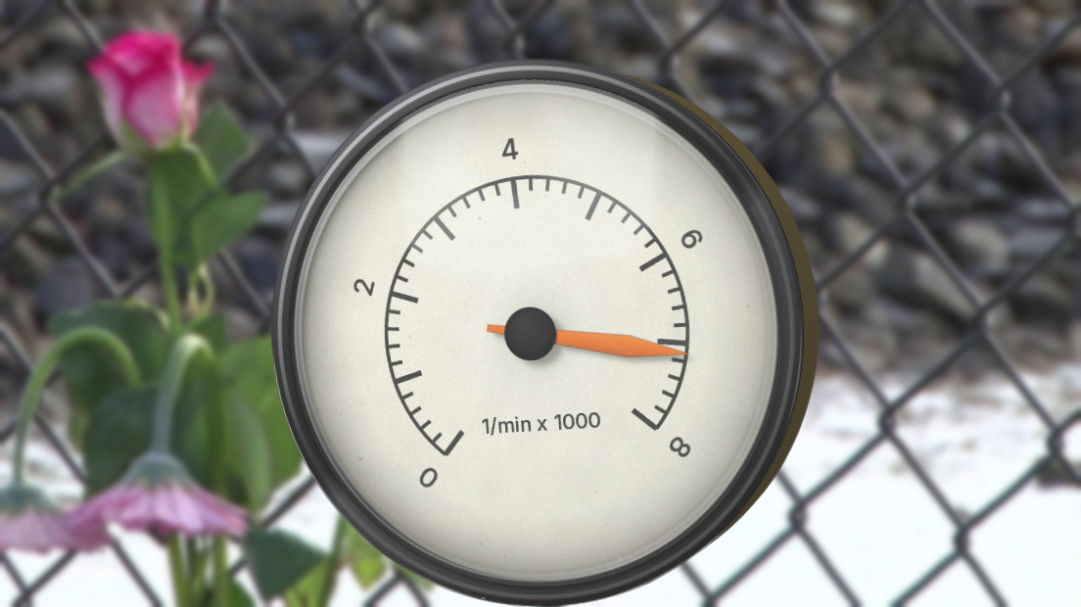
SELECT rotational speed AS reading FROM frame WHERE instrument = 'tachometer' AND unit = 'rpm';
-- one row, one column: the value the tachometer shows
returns 7100 rpm
